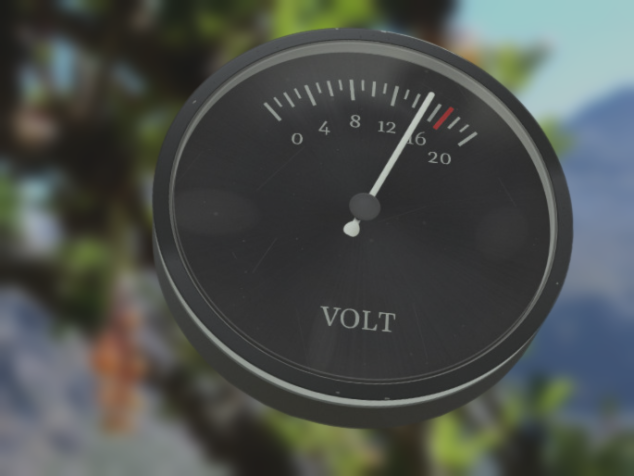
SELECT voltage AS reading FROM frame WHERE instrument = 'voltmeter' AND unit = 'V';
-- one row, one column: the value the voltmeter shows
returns 15 V
